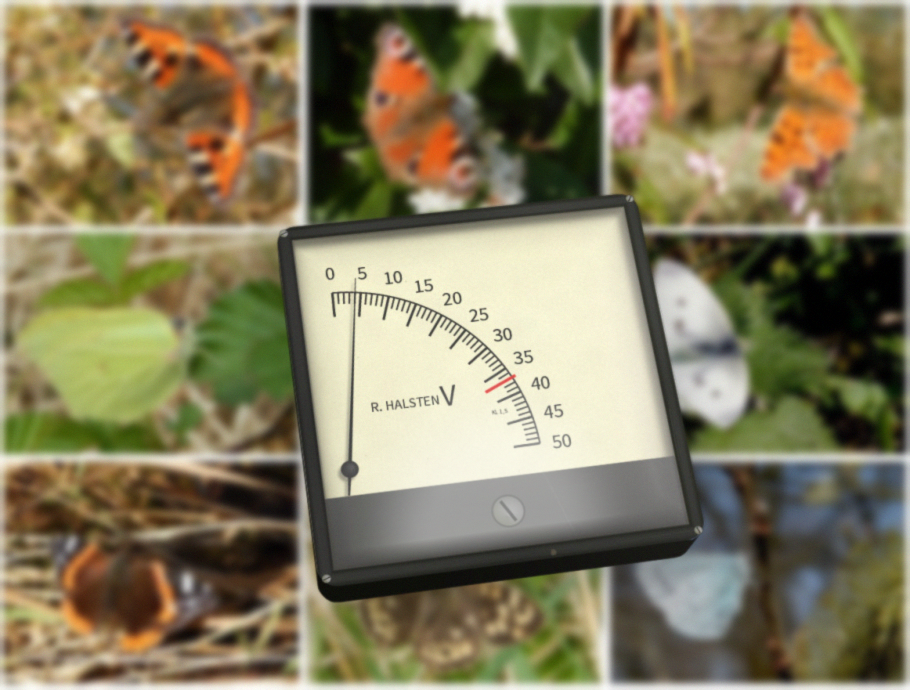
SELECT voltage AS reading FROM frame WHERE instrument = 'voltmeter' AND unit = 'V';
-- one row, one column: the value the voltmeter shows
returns 4 V
